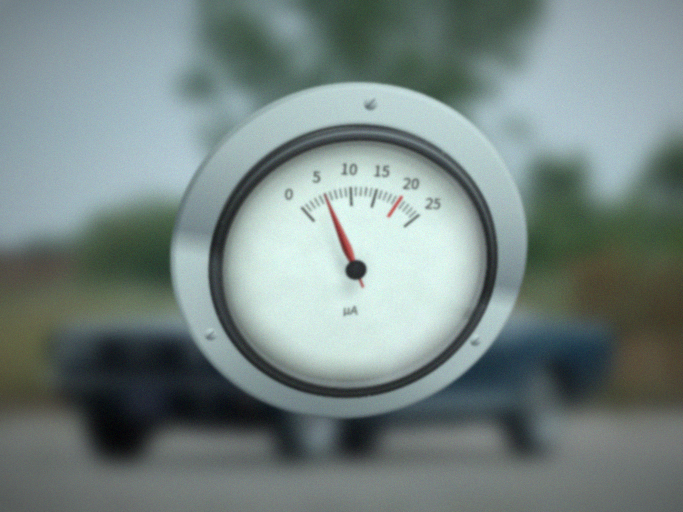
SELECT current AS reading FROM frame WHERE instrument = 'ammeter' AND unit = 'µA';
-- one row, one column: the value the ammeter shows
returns 5 µA
